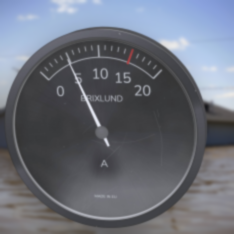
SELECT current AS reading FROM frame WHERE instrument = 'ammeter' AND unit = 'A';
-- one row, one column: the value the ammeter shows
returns 5 A
